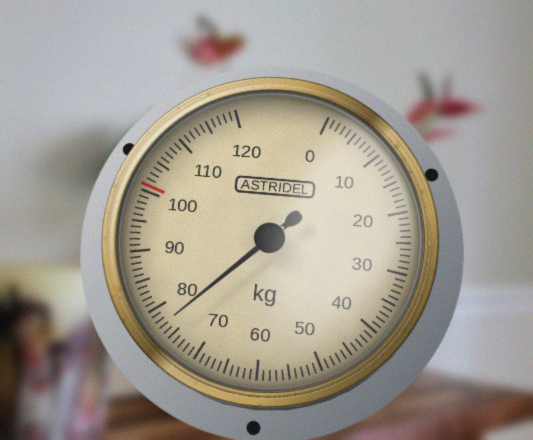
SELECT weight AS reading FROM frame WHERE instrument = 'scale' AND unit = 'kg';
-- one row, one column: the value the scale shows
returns 77 kg
